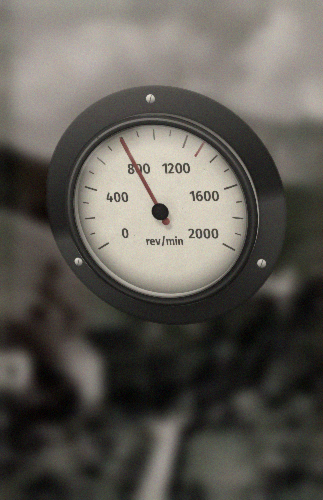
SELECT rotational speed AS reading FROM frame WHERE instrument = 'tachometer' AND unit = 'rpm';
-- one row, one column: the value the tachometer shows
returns 800 rpm
